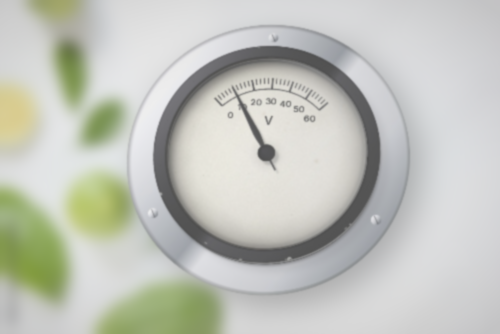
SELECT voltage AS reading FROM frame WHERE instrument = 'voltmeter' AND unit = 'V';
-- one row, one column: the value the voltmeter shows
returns 10 V
